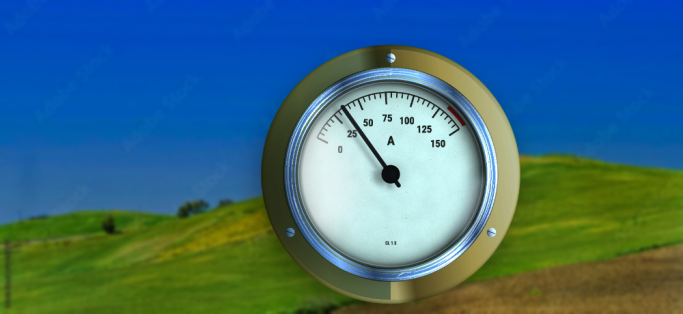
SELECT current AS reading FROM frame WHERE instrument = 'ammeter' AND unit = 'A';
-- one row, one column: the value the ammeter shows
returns 35 A
